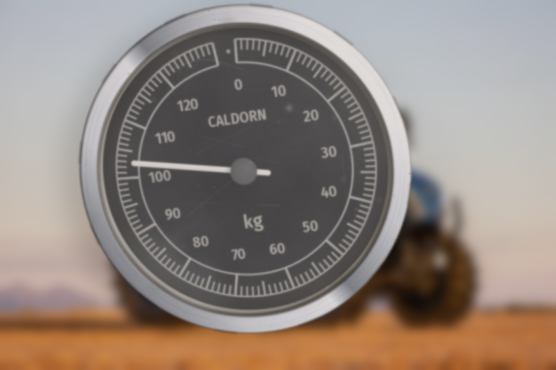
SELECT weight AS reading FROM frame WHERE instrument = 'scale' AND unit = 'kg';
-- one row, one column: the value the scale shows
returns 103 kg
